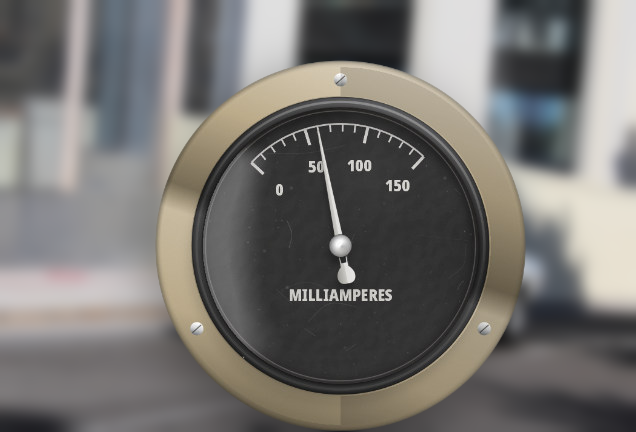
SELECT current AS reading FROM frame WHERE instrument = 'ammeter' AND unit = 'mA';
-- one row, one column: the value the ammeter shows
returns 60 mA
